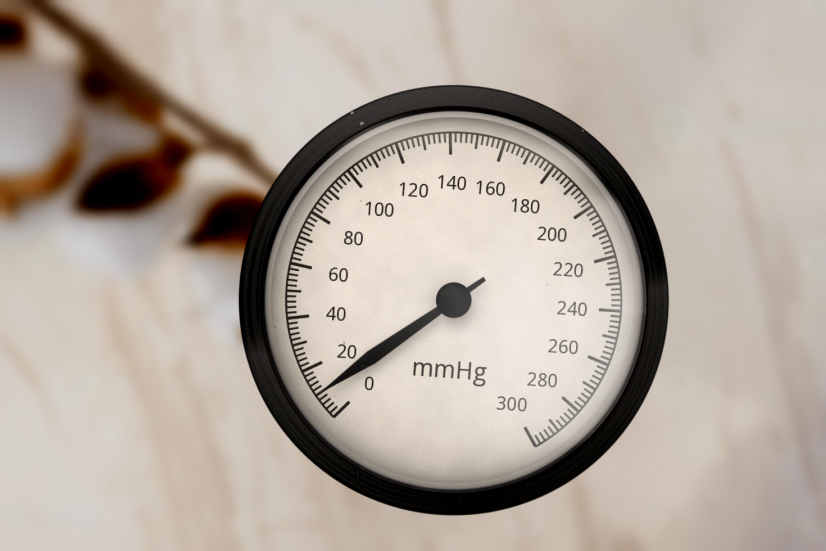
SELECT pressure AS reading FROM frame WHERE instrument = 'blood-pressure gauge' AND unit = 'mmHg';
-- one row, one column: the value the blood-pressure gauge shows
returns 10 mmHg
